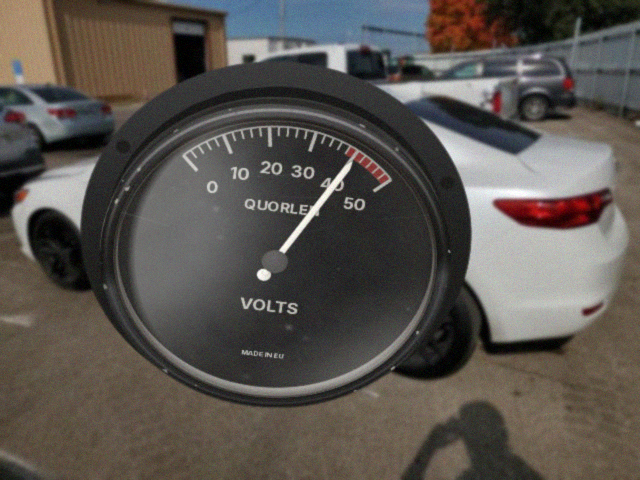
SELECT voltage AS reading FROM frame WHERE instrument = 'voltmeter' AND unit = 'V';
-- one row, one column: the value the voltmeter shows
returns 40 V
